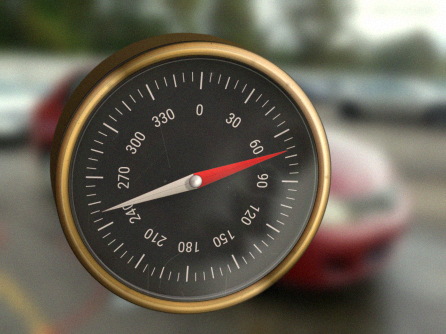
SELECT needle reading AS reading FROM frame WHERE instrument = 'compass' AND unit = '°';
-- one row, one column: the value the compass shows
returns 70 °
